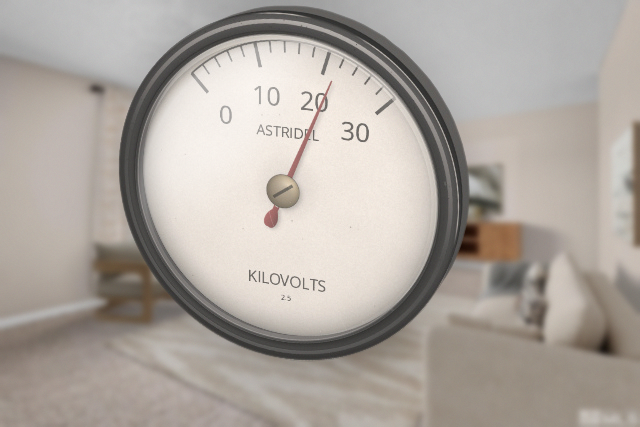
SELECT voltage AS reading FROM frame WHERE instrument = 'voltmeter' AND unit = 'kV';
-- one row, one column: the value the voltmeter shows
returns 22 kV
